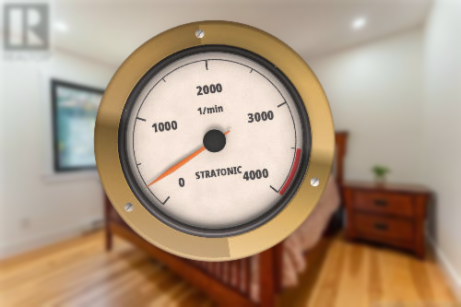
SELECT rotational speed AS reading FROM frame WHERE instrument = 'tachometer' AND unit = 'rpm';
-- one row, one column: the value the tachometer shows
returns 250 rpm
